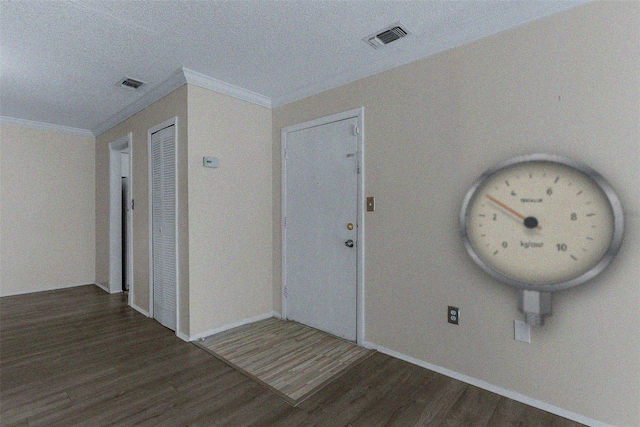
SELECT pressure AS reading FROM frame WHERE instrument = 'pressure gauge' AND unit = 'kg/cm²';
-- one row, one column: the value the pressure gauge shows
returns 3 kg/cm²
